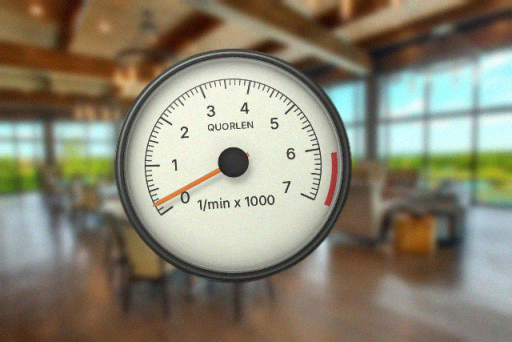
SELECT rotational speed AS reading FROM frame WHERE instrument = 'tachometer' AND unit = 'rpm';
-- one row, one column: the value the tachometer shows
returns 200 rpm
